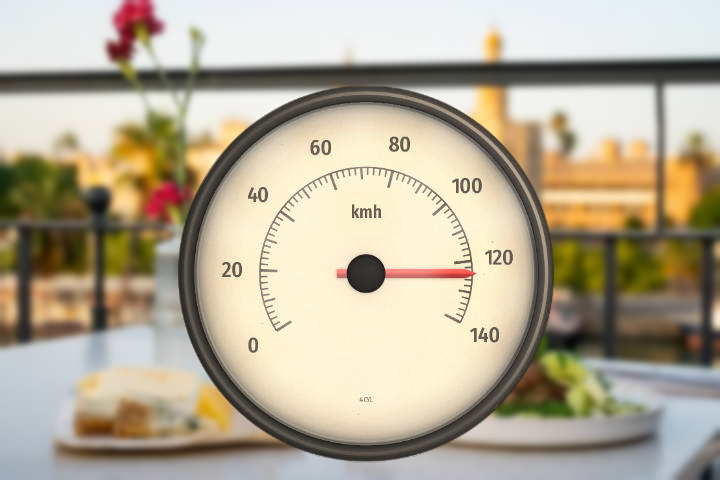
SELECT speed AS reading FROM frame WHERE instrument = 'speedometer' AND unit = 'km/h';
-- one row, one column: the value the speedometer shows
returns 124 km/h
